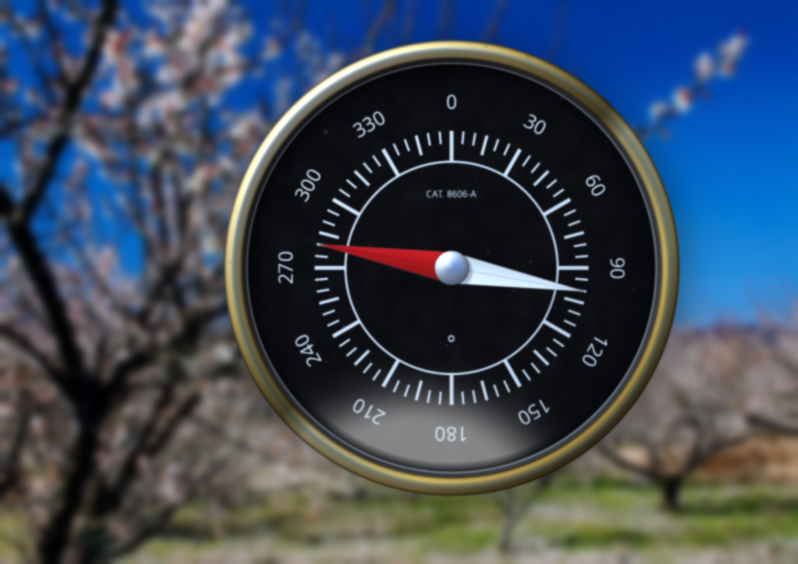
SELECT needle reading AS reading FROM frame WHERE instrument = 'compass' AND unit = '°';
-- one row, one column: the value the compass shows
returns 280 °
